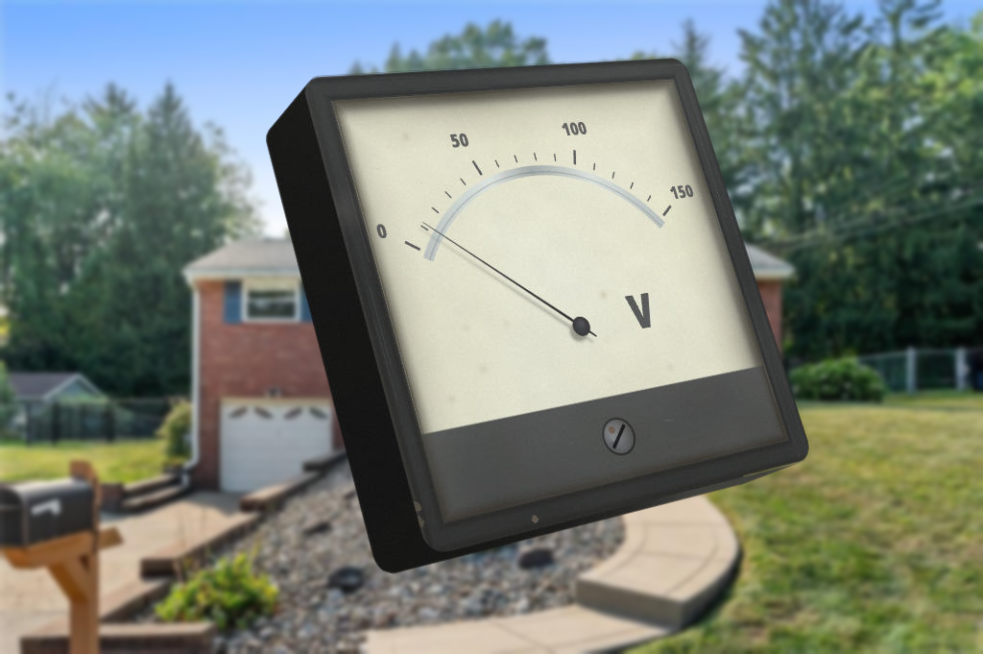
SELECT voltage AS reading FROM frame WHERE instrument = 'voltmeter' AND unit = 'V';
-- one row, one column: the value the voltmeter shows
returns 10 V
